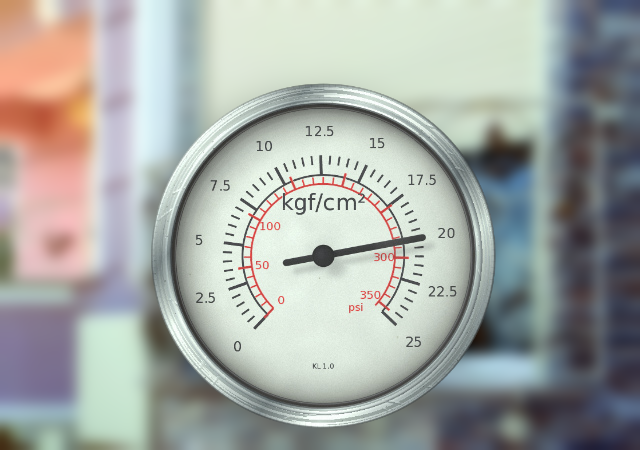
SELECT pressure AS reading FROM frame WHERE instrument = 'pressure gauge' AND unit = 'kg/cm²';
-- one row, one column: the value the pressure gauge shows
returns 20 kg/cm²
